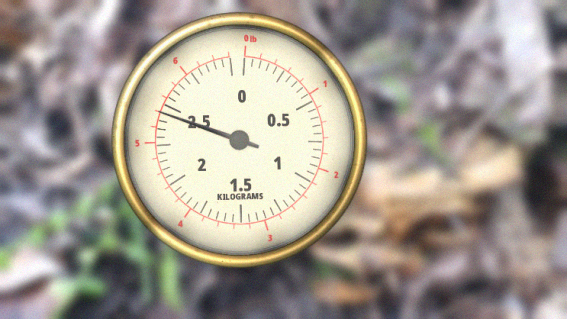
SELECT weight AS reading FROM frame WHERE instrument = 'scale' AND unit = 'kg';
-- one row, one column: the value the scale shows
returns 2.45 kg
